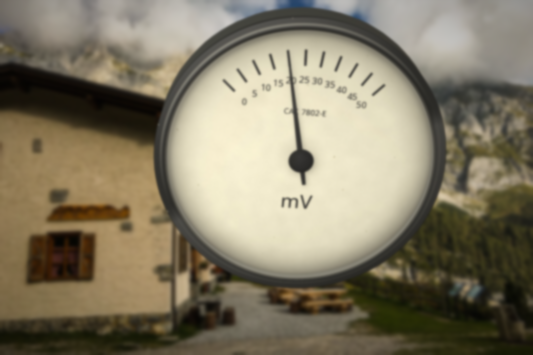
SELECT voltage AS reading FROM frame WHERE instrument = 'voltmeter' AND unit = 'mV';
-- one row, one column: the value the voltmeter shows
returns 20 mV
